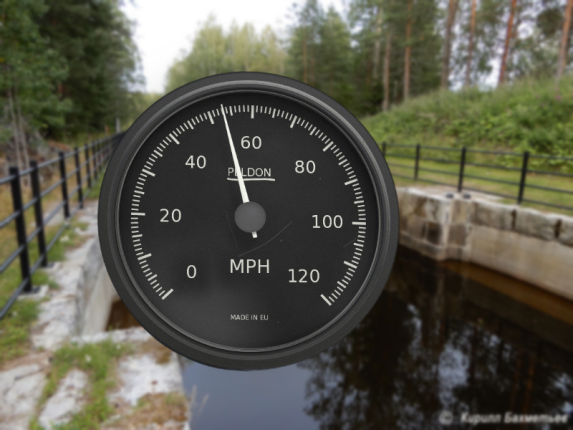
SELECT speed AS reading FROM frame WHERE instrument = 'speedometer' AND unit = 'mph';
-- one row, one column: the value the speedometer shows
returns 53 mph
